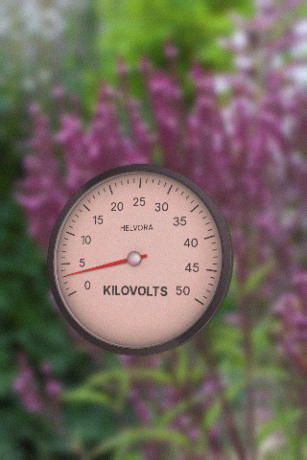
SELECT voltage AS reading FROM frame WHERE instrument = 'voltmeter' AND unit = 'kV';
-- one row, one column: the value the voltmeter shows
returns 3 kV
